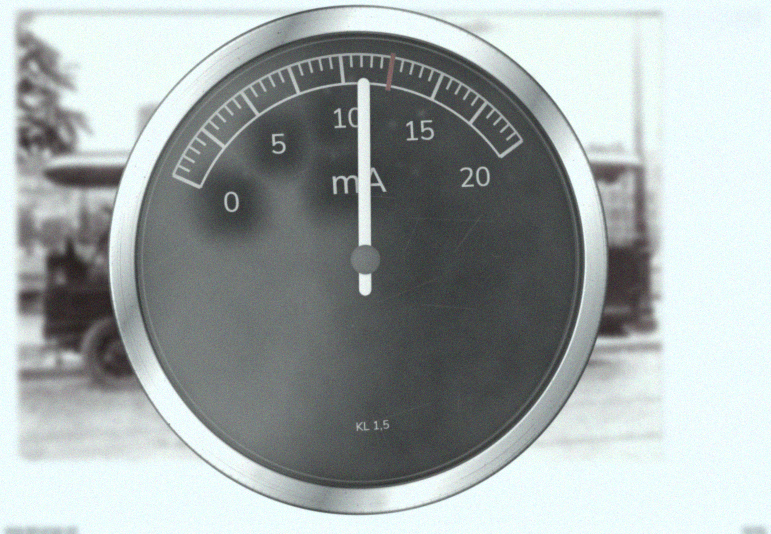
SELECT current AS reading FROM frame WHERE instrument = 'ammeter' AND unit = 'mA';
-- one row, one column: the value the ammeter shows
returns 11 mA
